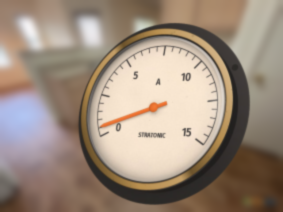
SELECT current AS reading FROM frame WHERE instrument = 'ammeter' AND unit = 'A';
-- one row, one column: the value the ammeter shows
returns 0.5 A
